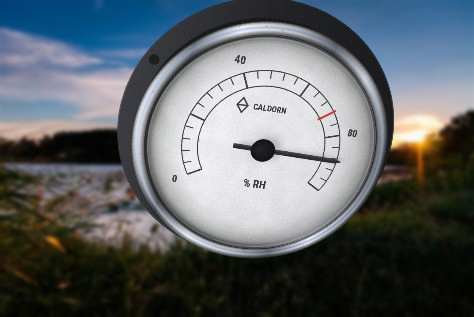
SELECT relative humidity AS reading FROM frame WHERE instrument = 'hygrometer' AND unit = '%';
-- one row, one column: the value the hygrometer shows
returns 88 %
